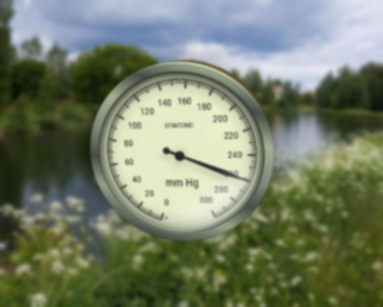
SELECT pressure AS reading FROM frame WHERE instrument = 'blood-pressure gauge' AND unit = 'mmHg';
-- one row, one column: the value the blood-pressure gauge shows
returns 260 mmHg
